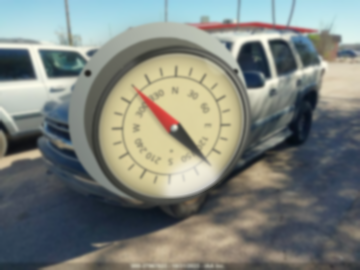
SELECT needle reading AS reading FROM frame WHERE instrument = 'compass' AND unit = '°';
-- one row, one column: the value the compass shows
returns 315 °
